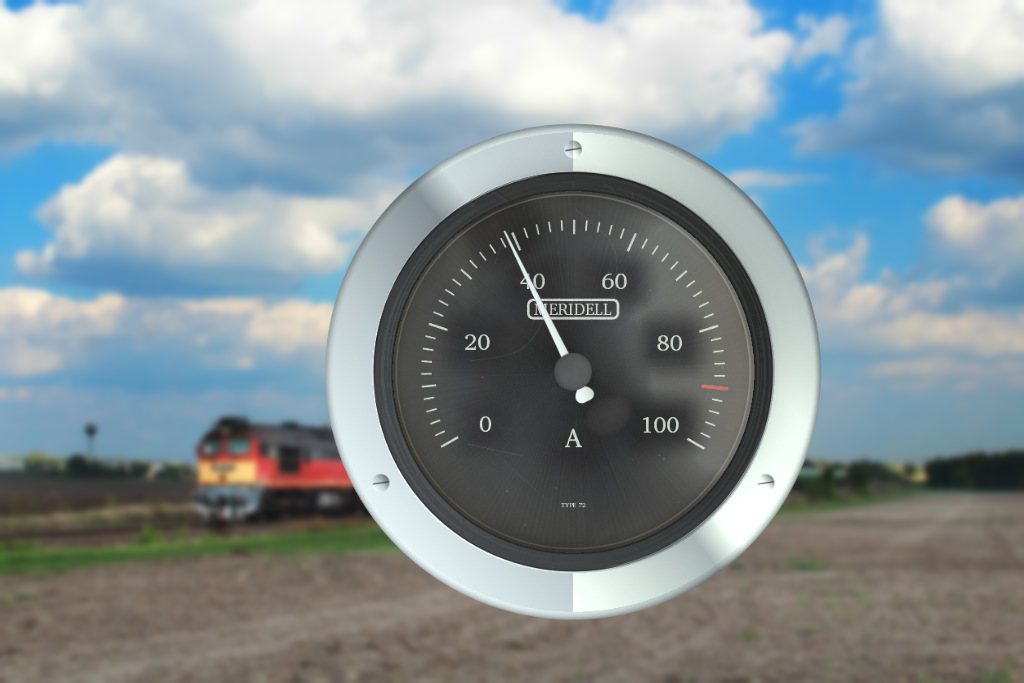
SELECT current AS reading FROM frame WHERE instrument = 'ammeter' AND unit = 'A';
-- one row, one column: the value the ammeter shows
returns 39 A
